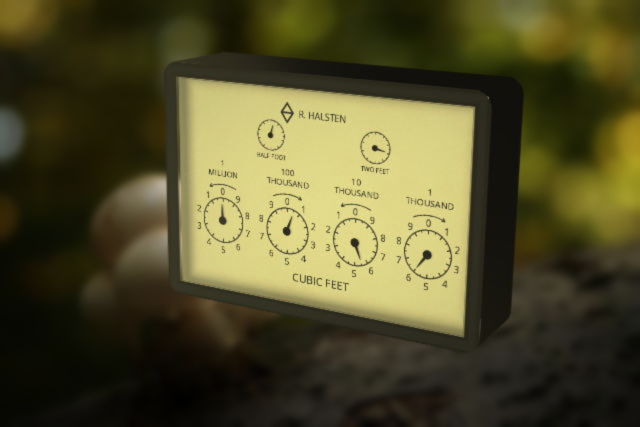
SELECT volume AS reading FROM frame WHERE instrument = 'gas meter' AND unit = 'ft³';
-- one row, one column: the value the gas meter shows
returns 5600 ft³
